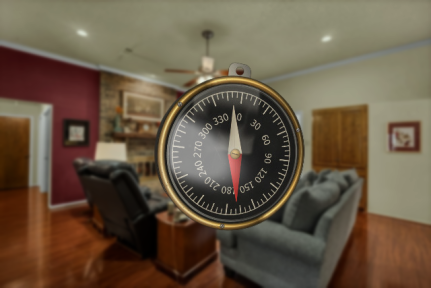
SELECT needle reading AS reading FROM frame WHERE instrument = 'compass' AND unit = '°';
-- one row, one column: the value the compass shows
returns 170 °
